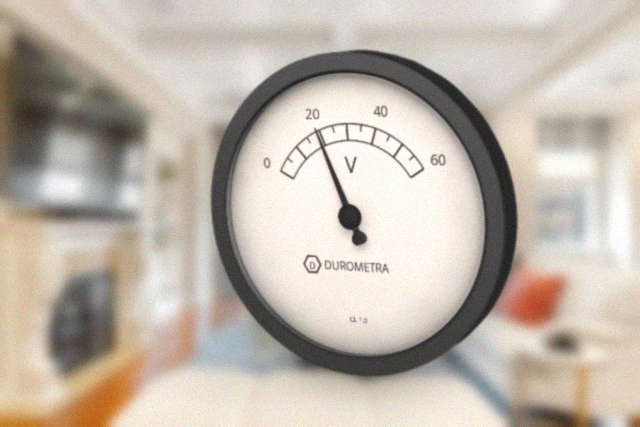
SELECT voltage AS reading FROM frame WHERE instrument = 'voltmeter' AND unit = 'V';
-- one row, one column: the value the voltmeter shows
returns 20 V
